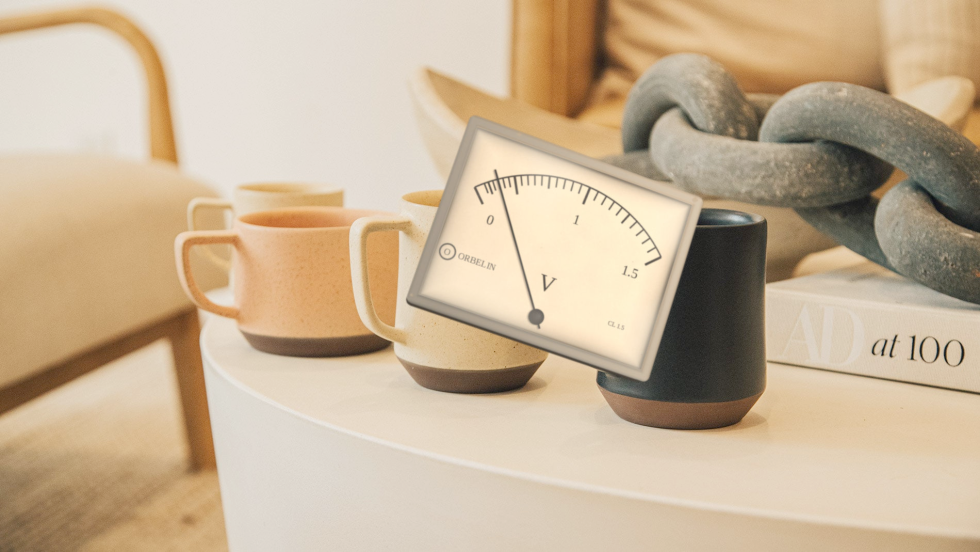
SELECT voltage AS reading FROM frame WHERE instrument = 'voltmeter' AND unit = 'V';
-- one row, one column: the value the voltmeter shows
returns 0.35 V
